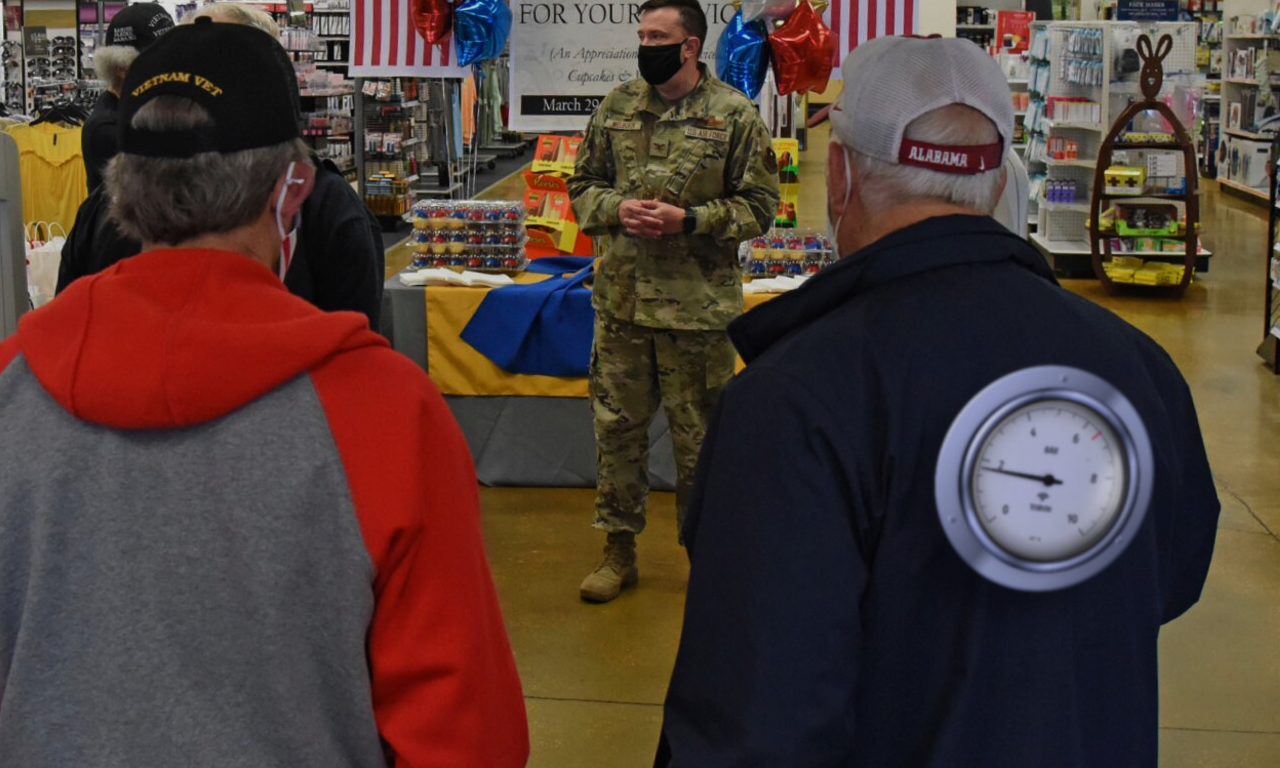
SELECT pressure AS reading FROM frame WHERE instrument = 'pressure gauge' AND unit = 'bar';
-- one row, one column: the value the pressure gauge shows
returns 1.75 bar
